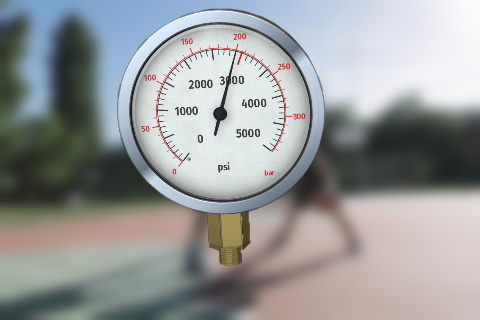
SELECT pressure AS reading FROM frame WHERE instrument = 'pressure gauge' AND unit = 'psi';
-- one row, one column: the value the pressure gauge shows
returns 2900 psi
